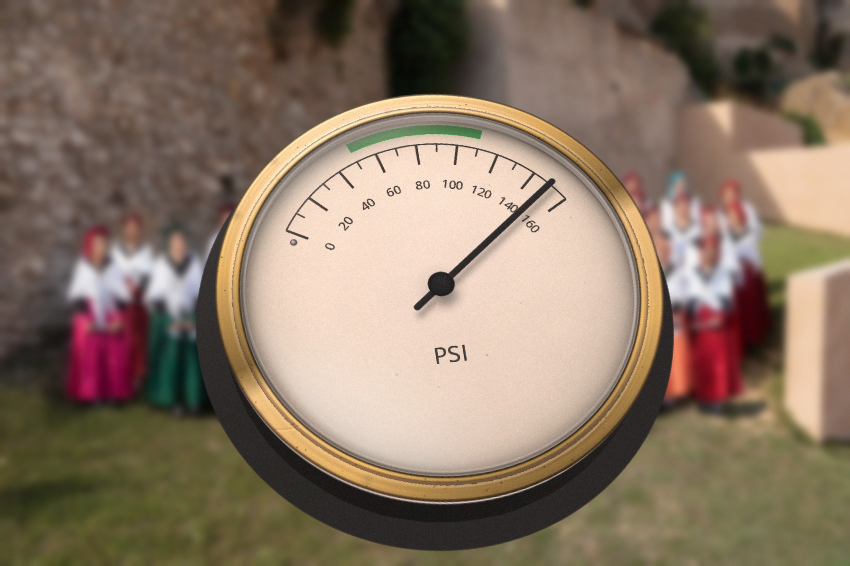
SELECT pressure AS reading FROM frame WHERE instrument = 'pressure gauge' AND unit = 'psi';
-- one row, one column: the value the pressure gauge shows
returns 150 psi
